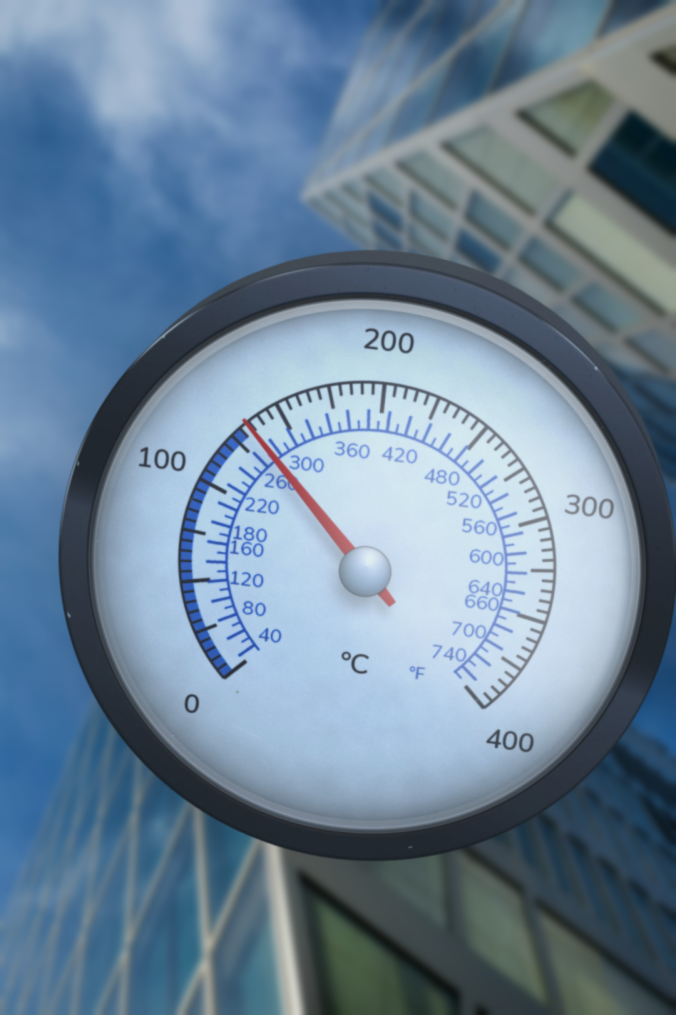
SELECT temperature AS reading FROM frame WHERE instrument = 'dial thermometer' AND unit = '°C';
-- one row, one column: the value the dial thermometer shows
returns 135 °C
